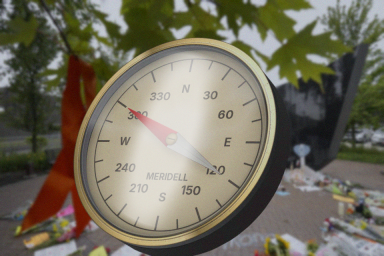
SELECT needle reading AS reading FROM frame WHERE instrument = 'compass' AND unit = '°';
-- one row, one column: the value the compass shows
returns 300 °
